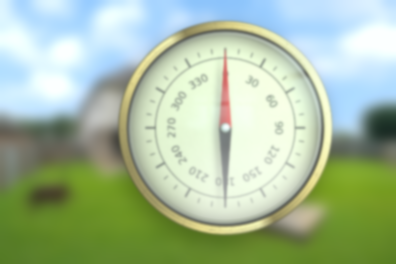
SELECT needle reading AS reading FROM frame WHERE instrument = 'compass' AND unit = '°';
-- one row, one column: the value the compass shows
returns 0 °
